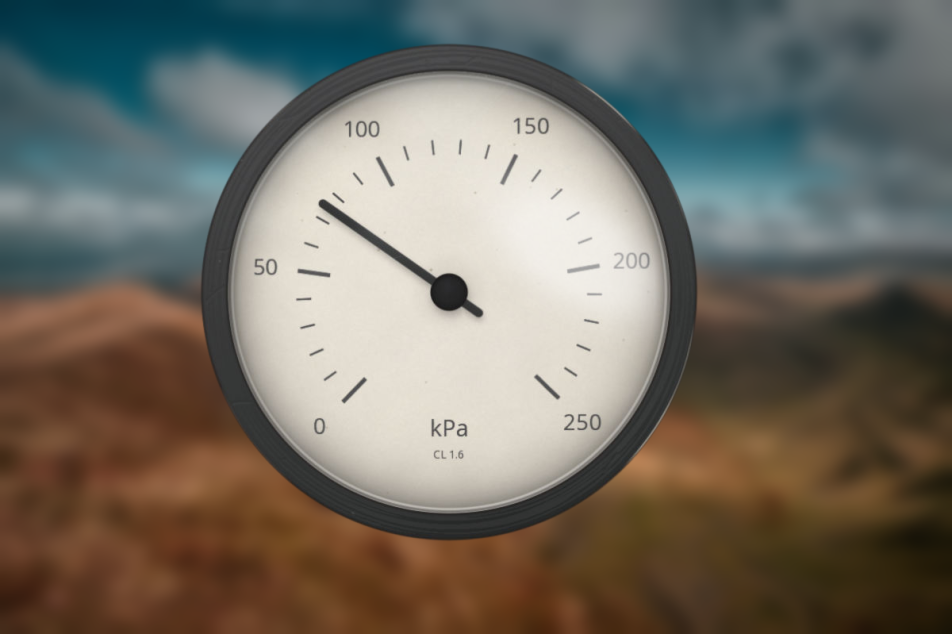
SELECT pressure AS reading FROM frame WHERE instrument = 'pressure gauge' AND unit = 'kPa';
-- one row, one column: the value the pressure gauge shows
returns 75 kPa
